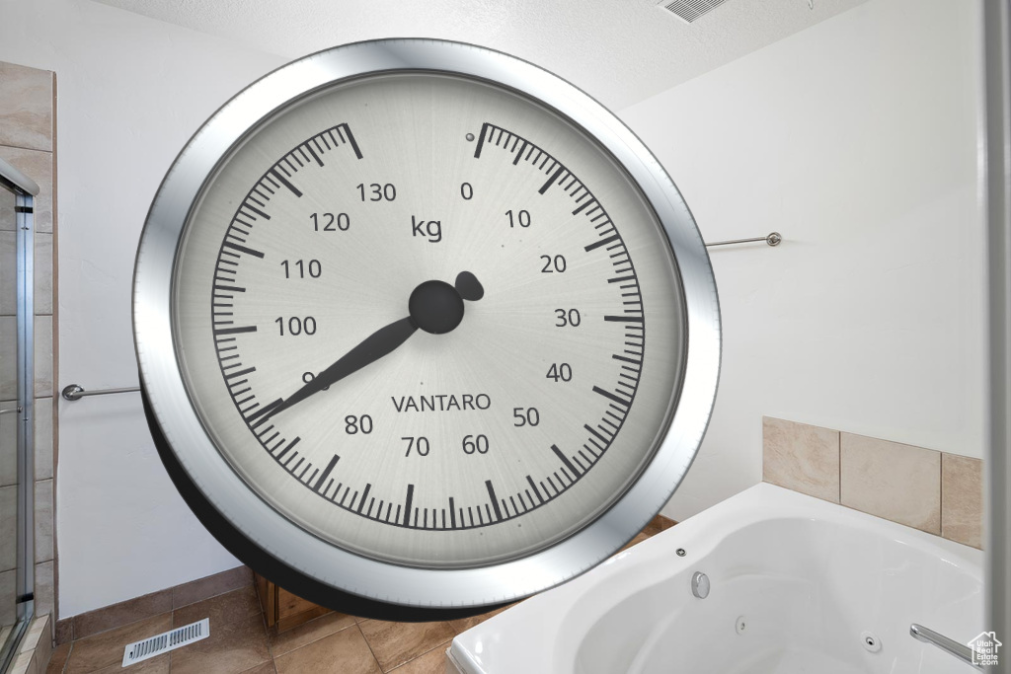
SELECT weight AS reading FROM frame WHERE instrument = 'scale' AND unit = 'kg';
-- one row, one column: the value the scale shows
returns 89 kg
